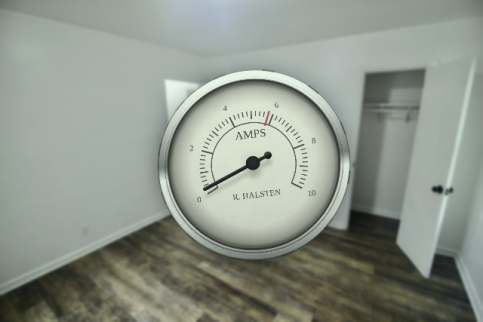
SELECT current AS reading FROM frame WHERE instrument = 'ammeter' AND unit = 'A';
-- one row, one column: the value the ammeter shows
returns 0.2 A
